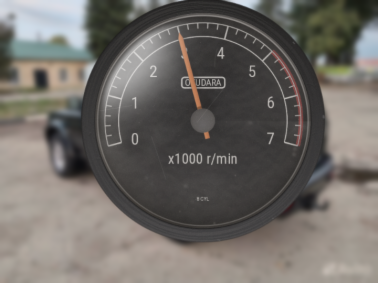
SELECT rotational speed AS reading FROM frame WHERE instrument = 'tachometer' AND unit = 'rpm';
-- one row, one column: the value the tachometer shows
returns 3000 rpm
